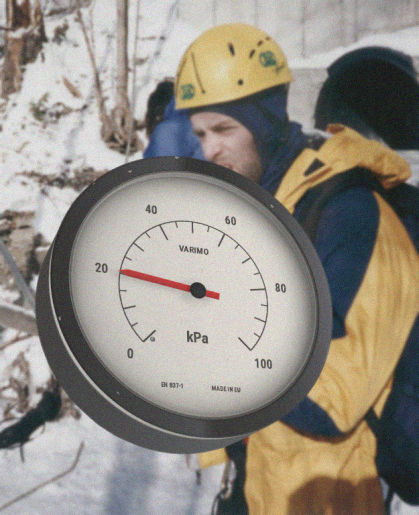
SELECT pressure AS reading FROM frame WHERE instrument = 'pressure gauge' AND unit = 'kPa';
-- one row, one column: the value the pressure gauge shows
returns 20 kPa
